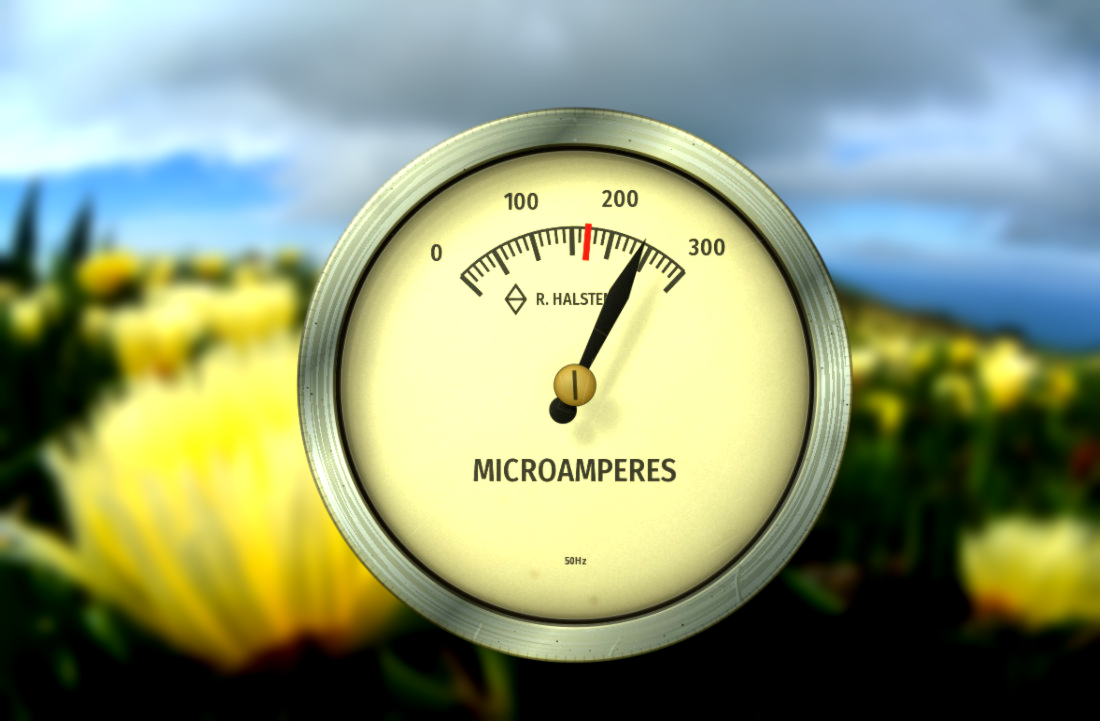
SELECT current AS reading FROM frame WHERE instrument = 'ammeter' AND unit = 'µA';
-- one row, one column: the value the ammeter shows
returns 240 µA
